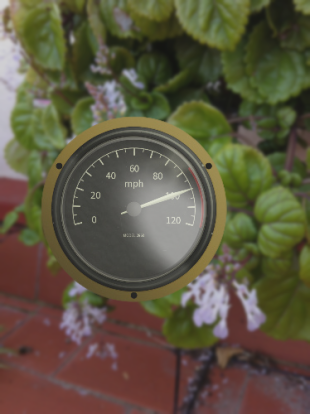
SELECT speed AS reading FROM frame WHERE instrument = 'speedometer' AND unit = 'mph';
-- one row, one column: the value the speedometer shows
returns 100 mph
